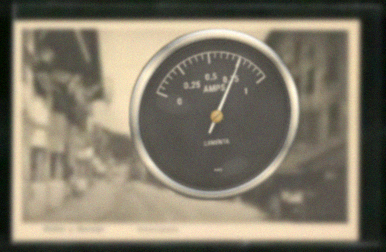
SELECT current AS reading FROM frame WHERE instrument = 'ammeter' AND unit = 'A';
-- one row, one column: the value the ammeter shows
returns 0.75 A
